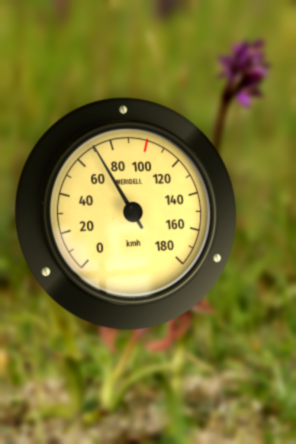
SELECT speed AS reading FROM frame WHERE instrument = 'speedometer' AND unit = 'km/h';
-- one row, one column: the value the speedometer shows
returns 70 km/h
